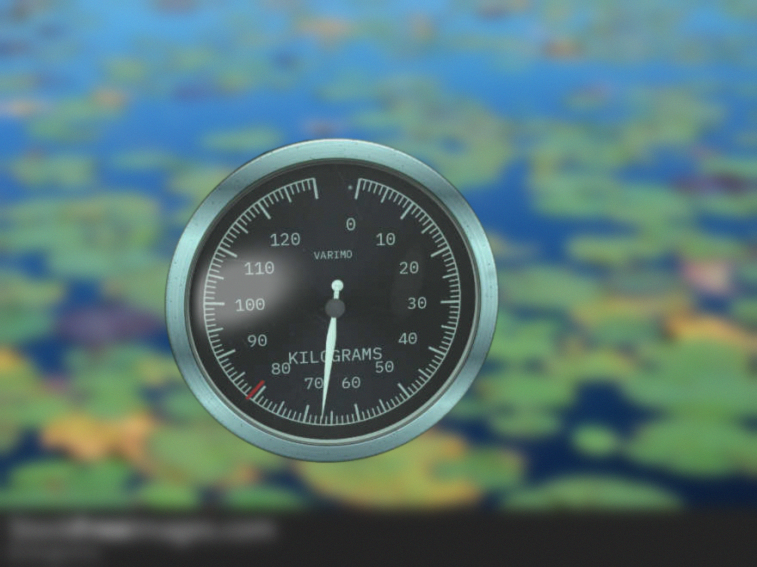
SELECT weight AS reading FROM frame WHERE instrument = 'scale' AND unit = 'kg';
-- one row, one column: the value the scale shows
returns 67 kg
